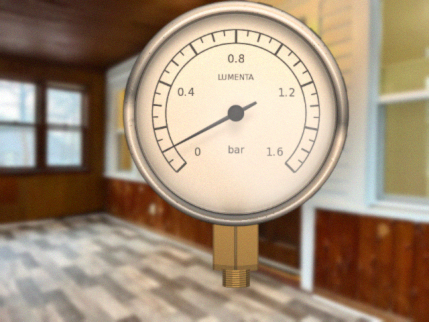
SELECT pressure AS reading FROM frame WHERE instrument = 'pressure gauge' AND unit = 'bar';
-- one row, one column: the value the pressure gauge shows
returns 0.1 bar
